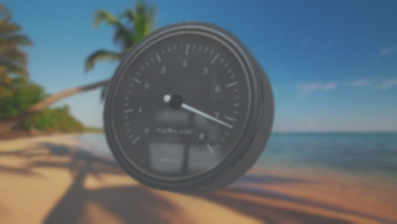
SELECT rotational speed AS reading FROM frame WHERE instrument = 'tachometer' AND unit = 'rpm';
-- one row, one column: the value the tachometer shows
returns 7200 rpm
